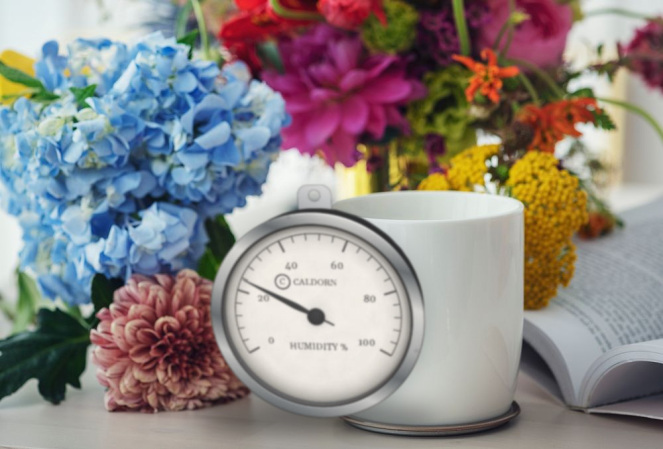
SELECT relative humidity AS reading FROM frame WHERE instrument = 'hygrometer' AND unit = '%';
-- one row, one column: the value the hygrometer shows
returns 24 %
